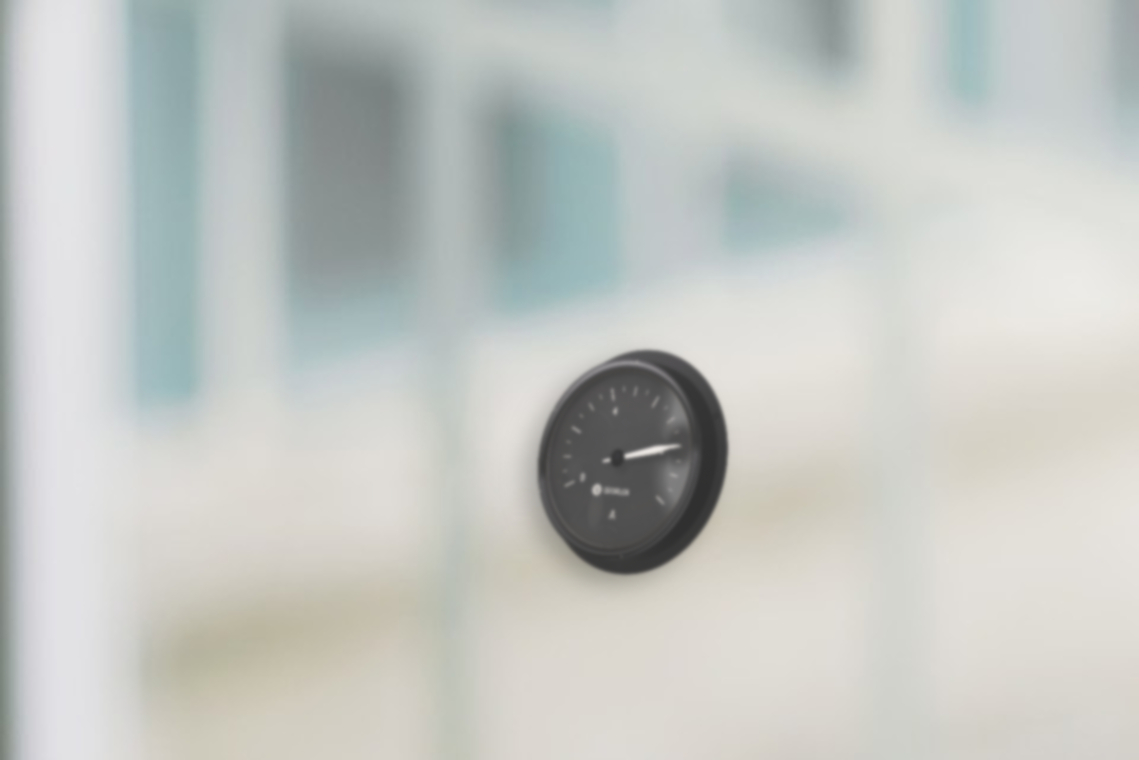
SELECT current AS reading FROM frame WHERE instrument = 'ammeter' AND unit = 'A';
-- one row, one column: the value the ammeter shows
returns 8 A
